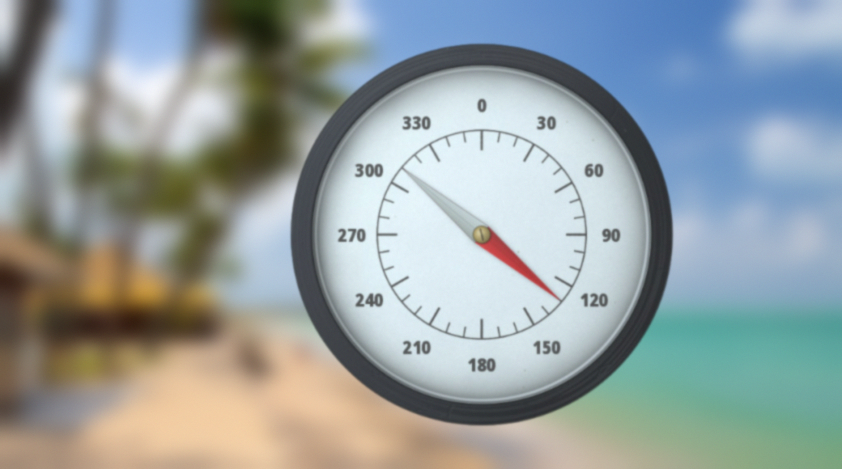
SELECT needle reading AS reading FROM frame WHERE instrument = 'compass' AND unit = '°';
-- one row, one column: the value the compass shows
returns 130 °
